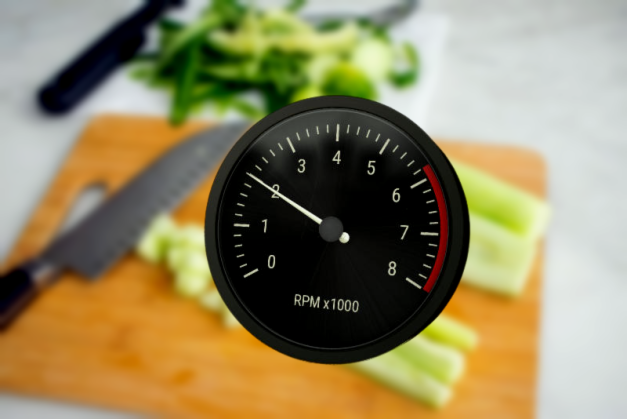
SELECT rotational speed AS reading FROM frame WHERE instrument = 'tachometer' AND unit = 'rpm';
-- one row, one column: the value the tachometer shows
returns 2000 rpm
